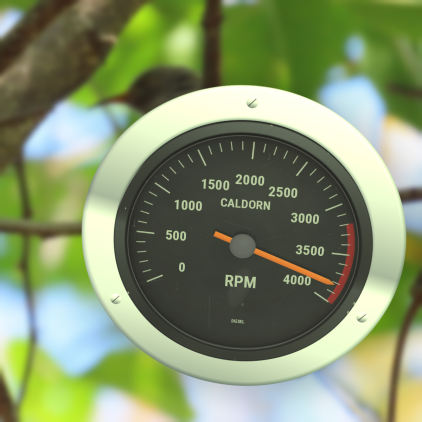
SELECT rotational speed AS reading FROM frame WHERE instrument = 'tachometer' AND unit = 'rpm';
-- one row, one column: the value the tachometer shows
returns 3800 rpm
